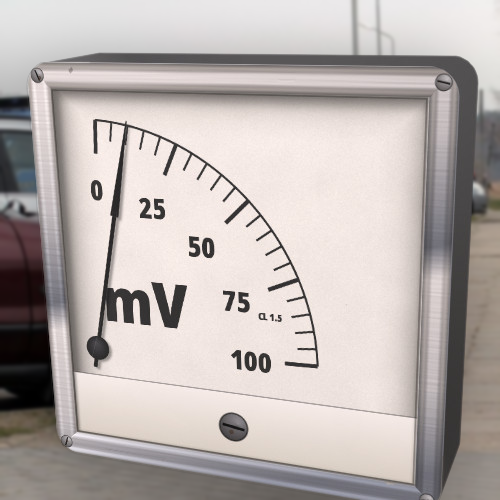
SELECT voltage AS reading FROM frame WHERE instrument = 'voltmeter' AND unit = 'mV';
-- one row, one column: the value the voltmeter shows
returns 10 mV
